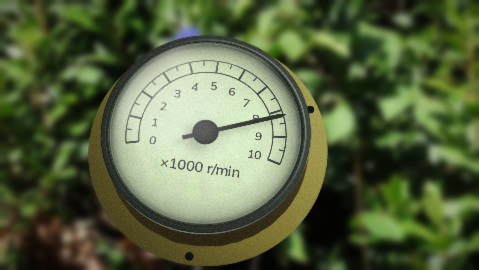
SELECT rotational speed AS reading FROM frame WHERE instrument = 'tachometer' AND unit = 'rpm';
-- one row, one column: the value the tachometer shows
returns 8250 rpm
